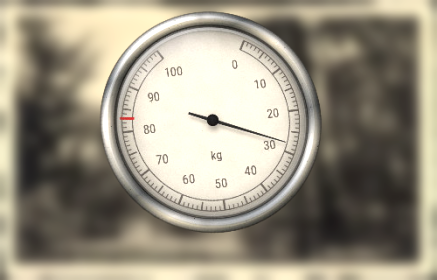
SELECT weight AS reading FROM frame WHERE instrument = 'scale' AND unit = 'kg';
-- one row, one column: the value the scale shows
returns 28 kg
